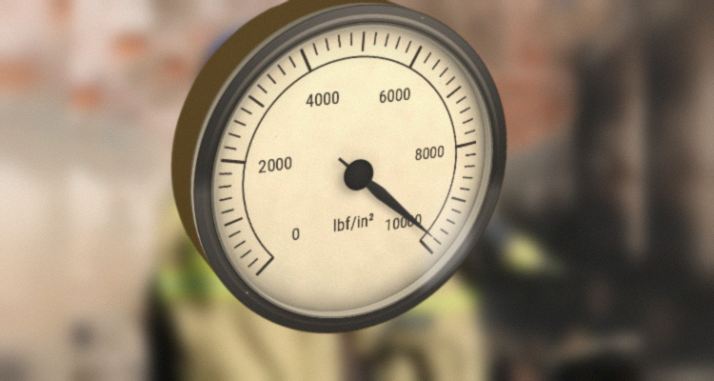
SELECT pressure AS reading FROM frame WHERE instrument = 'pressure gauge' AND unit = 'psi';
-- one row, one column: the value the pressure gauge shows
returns 9800 psi
